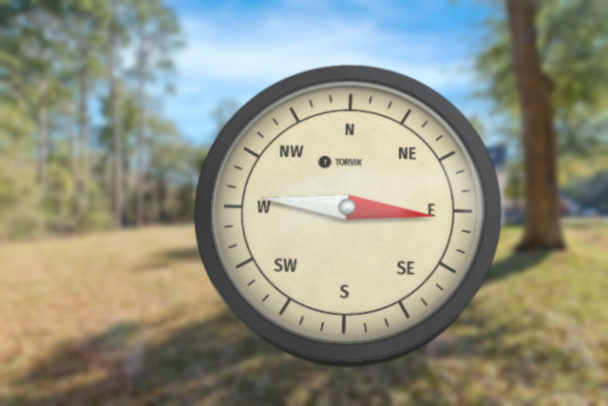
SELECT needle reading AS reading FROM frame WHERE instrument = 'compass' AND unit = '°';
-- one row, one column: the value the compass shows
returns 95 °
